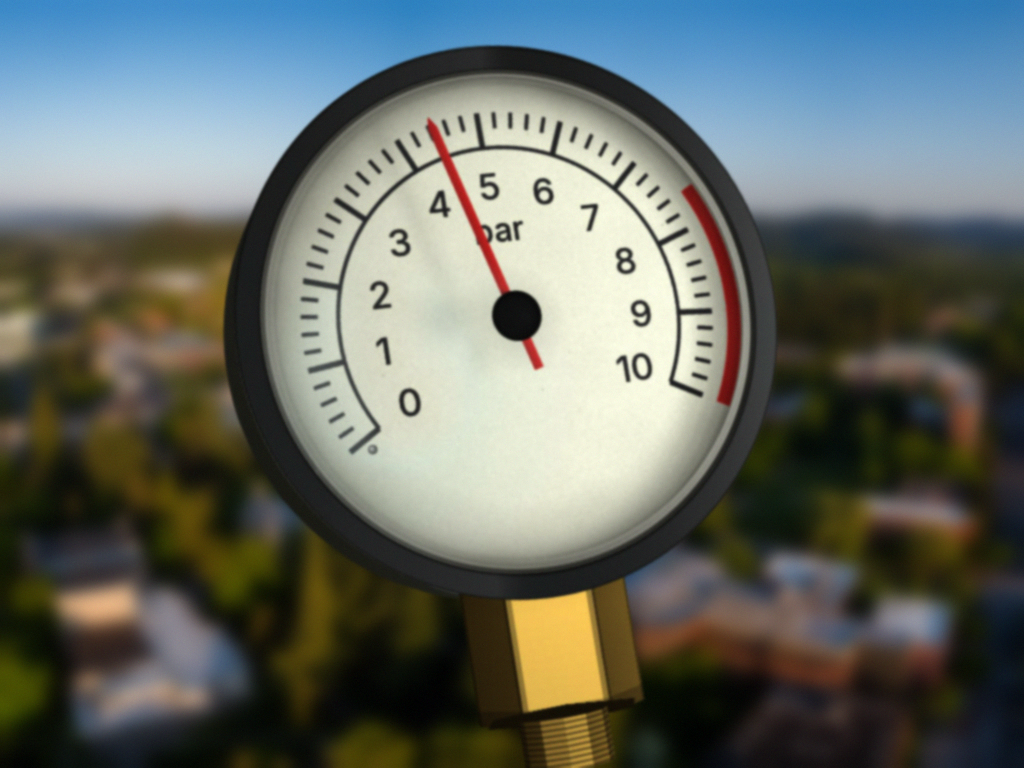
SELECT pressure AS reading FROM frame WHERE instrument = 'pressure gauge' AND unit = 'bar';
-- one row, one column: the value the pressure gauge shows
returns 4.4 bar
